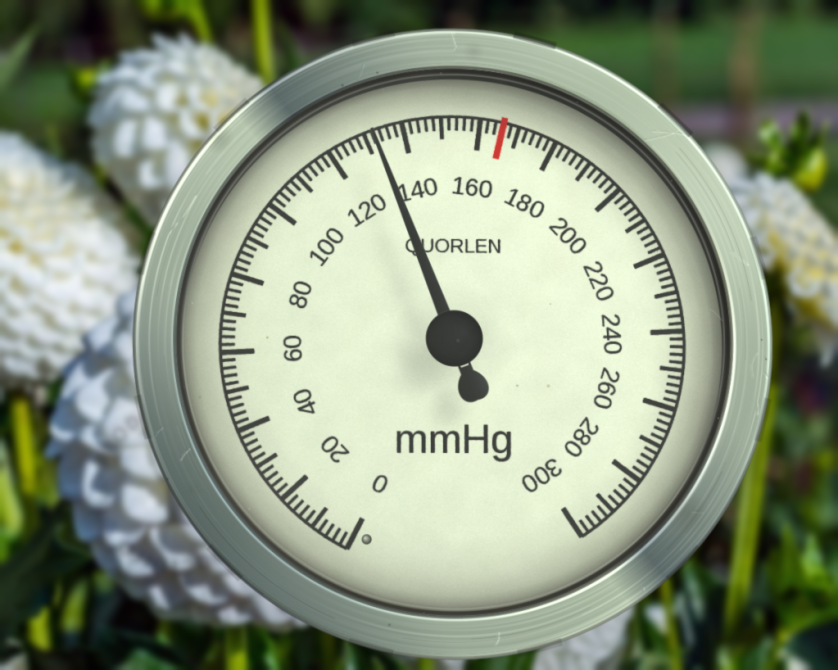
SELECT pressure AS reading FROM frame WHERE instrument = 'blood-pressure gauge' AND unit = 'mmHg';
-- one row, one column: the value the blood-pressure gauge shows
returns 132 mmHg
